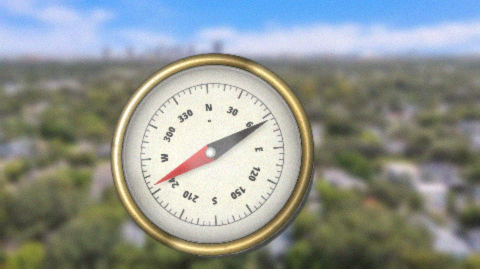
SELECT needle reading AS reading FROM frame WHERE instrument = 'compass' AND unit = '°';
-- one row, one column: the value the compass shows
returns 245 °
